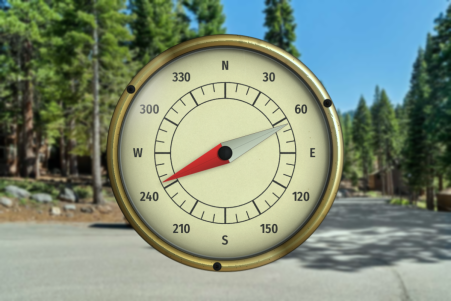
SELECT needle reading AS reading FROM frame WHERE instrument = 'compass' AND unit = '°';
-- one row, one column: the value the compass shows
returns 245 °
